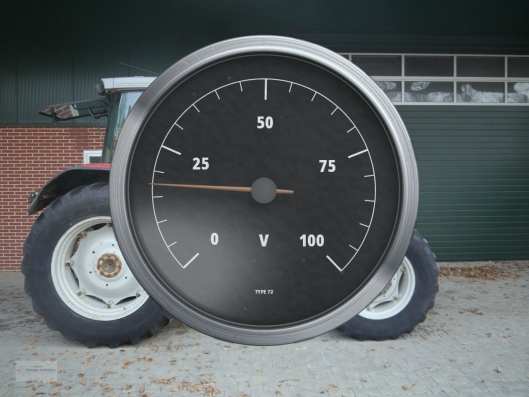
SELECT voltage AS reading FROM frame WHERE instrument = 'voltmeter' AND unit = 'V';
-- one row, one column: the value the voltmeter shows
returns 17.5 V
